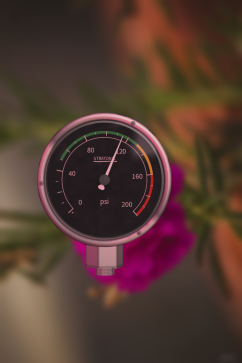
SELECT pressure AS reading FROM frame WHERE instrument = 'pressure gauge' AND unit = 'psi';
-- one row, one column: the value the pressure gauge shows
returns 115 psi
